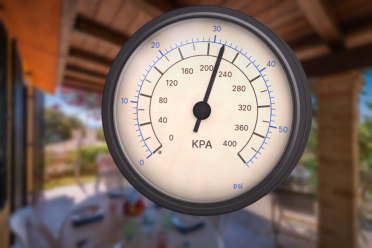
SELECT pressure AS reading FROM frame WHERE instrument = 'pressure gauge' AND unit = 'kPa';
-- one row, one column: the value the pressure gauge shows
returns 220 kPa
